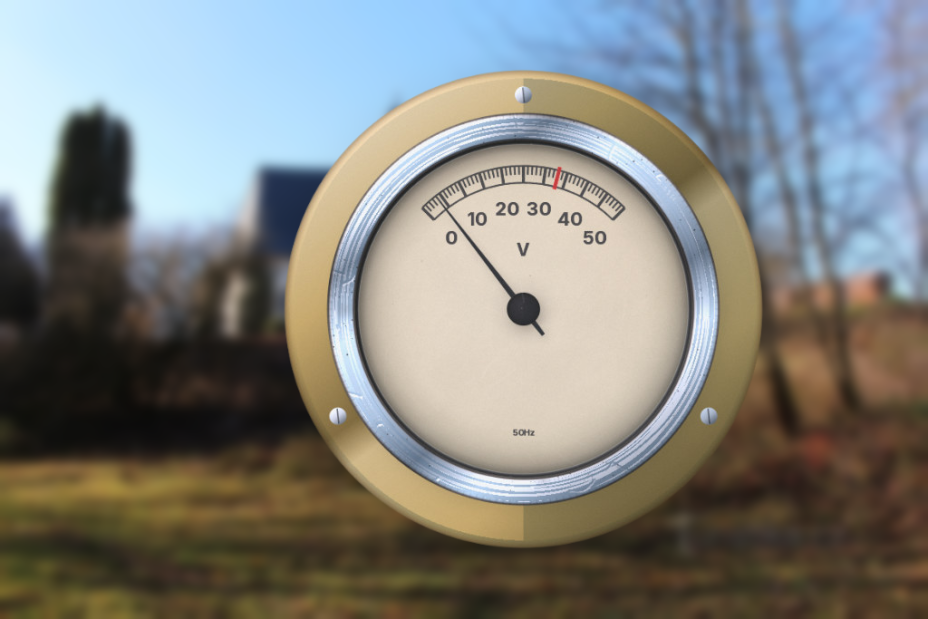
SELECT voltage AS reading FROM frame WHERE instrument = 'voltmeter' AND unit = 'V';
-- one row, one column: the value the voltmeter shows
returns 4 V
